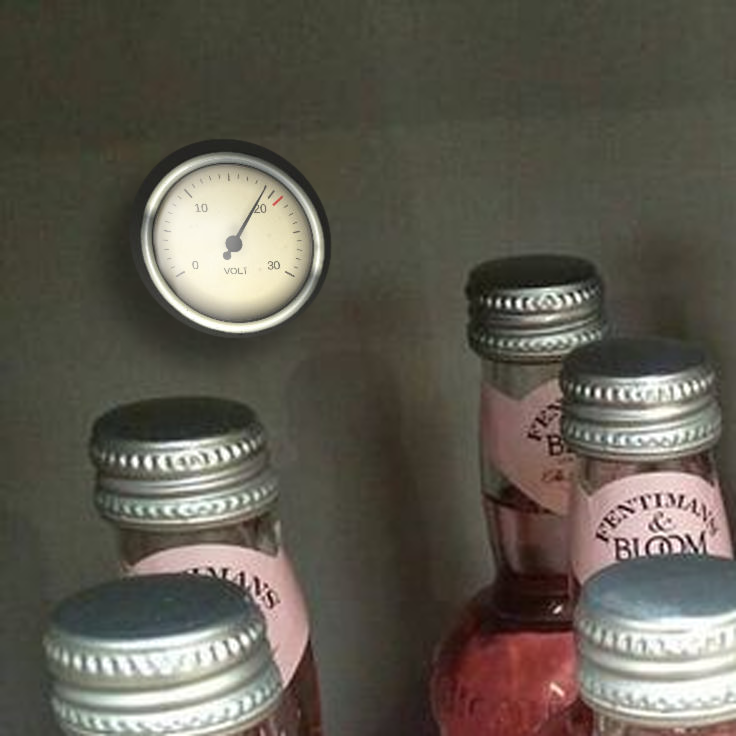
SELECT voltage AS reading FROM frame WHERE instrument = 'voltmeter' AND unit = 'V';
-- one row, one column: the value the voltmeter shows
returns 19 V
